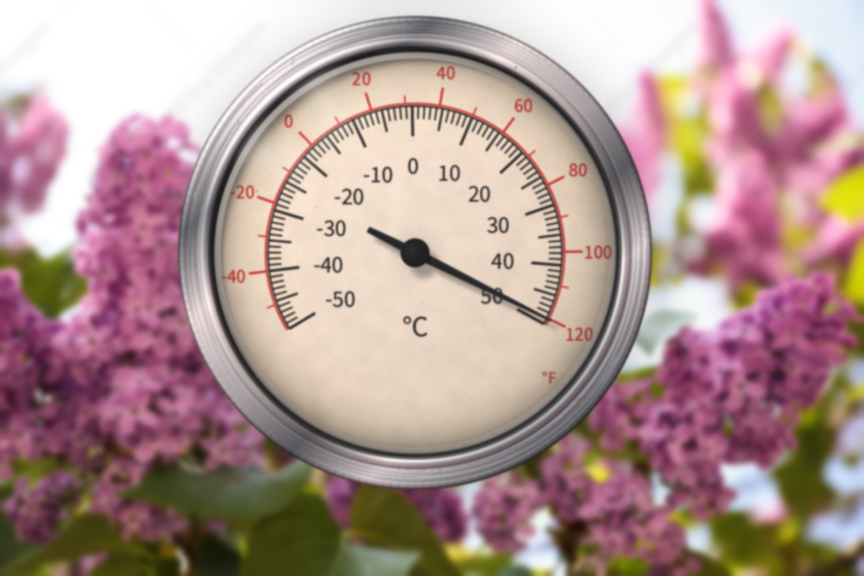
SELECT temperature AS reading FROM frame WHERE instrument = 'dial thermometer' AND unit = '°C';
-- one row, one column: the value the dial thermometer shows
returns 49 °C
